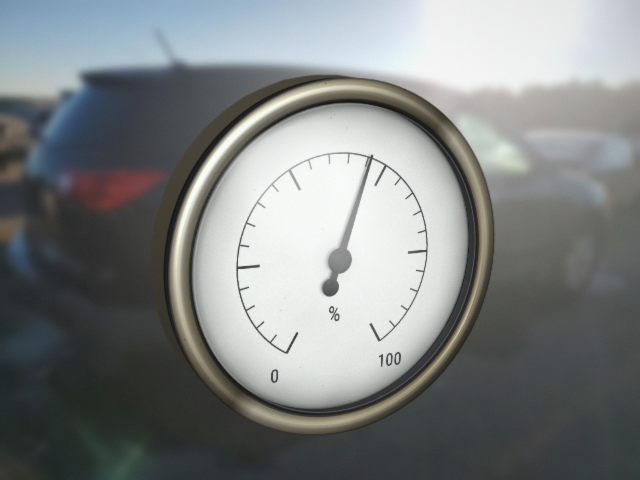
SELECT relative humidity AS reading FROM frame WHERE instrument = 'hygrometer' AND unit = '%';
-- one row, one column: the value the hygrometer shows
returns 56 %
